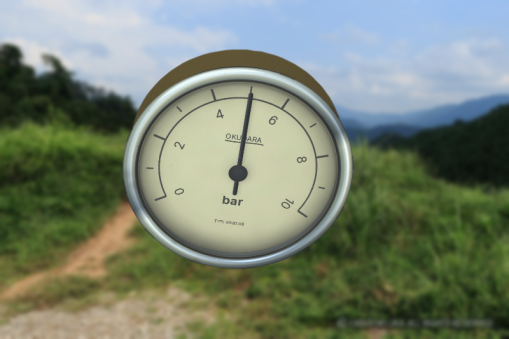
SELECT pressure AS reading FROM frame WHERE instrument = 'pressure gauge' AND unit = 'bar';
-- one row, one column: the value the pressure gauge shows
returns 5 bar
